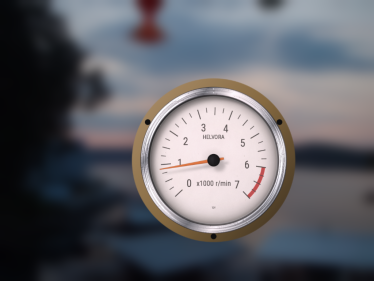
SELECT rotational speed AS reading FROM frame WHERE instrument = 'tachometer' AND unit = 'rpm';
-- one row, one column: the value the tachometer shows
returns 875 rpm
